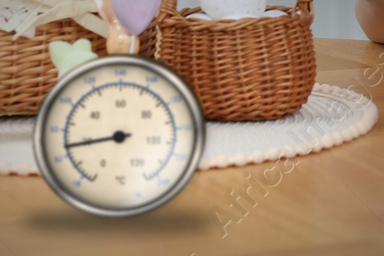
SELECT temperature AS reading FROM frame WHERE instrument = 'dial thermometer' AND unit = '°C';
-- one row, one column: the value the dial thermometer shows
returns 20 °C
